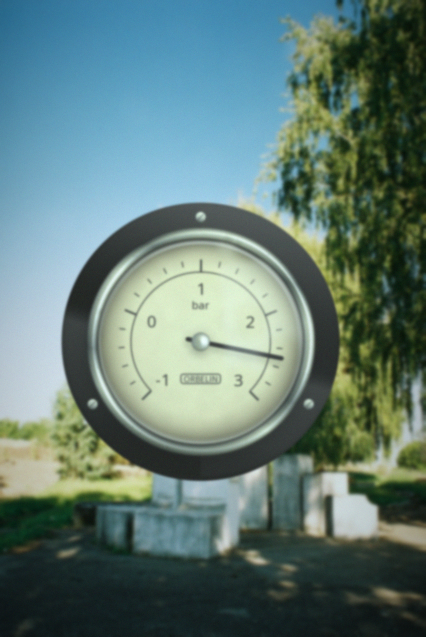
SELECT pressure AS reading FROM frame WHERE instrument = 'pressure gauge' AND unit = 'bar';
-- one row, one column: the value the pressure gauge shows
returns 2.5 bar
